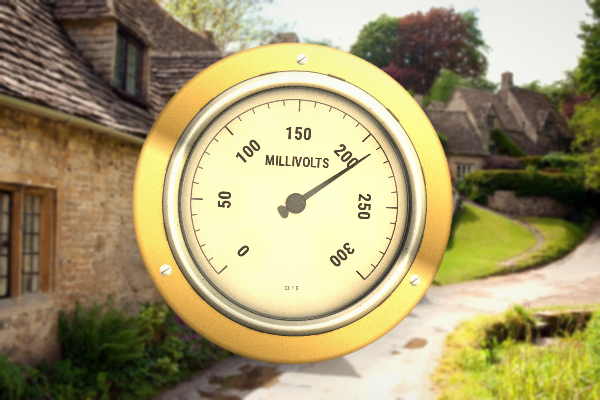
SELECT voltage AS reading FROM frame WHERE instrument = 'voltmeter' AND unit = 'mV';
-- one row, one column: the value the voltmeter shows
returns 210 mV
